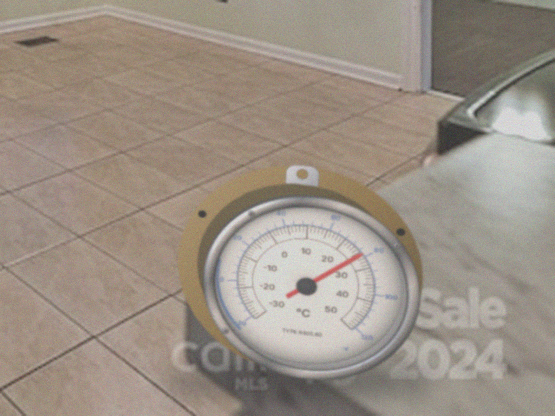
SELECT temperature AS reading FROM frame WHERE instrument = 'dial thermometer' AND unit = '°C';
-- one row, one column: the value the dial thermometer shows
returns 25 °C
